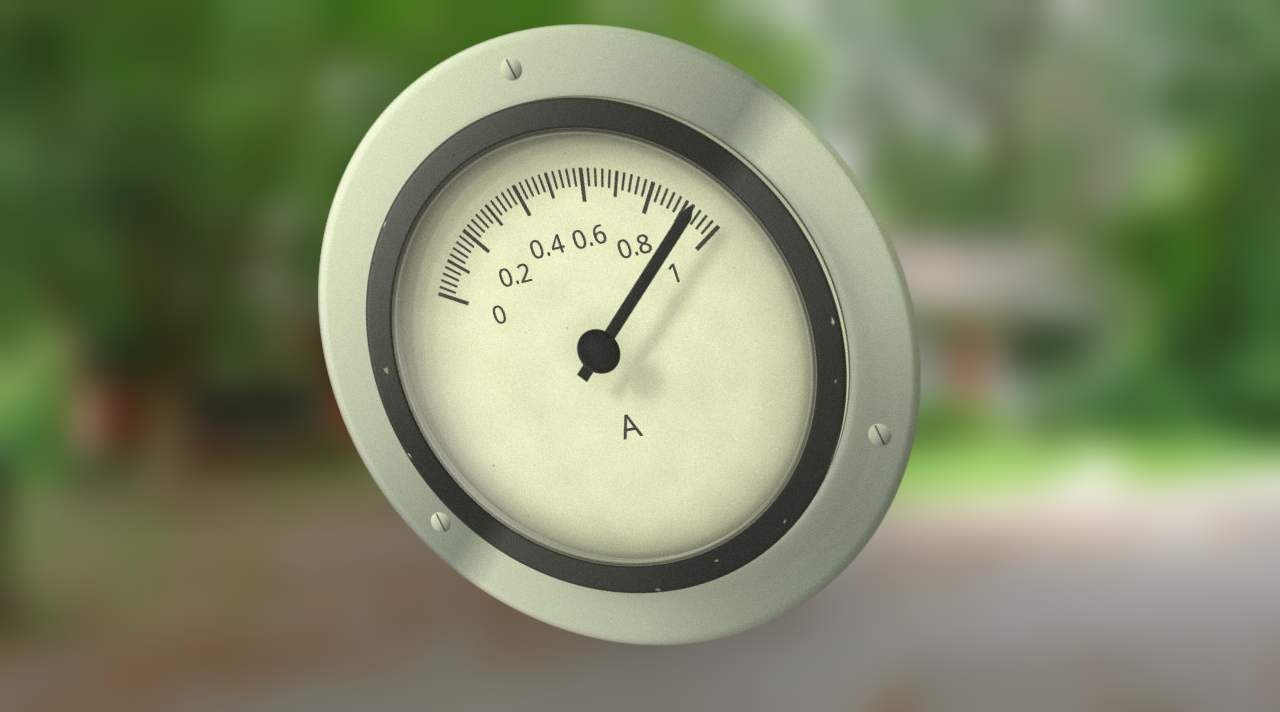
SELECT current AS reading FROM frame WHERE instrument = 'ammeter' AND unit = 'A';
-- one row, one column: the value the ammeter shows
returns 0.92 A
